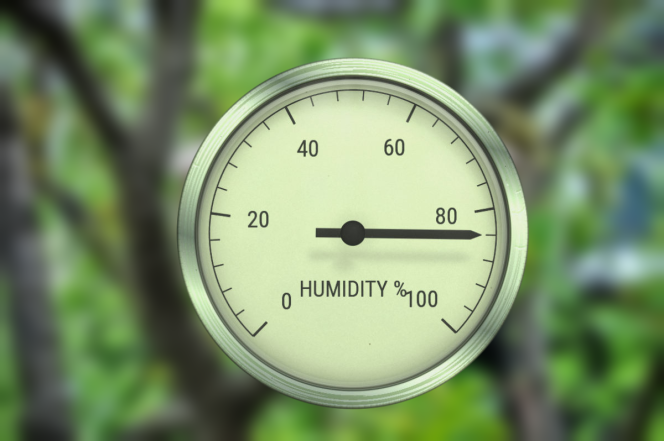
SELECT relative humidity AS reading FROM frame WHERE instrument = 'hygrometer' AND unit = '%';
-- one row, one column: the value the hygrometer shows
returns 84 %
